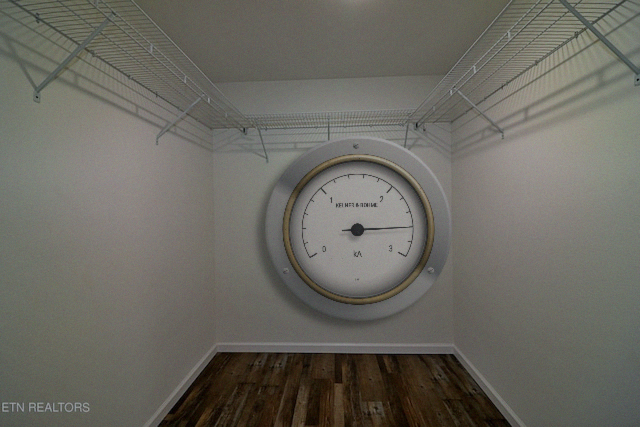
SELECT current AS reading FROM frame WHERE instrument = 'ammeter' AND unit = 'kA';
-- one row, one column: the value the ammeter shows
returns 2.6 kA
